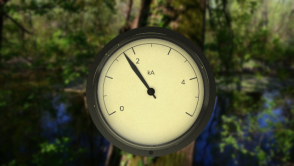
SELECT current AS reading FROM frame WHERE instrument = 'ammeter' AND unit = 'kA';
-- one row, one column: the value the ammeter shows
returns 1.75 kA
